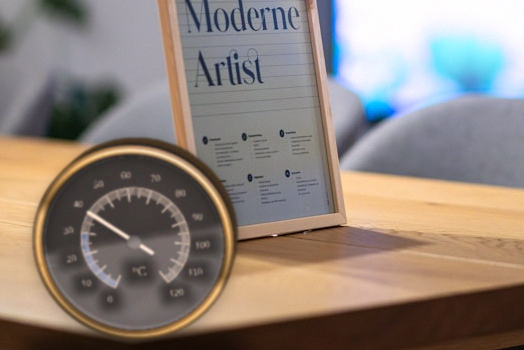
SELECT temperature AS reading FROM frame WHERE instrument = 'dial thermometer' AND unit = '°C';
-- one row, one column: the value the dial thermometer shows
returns 40 °C
